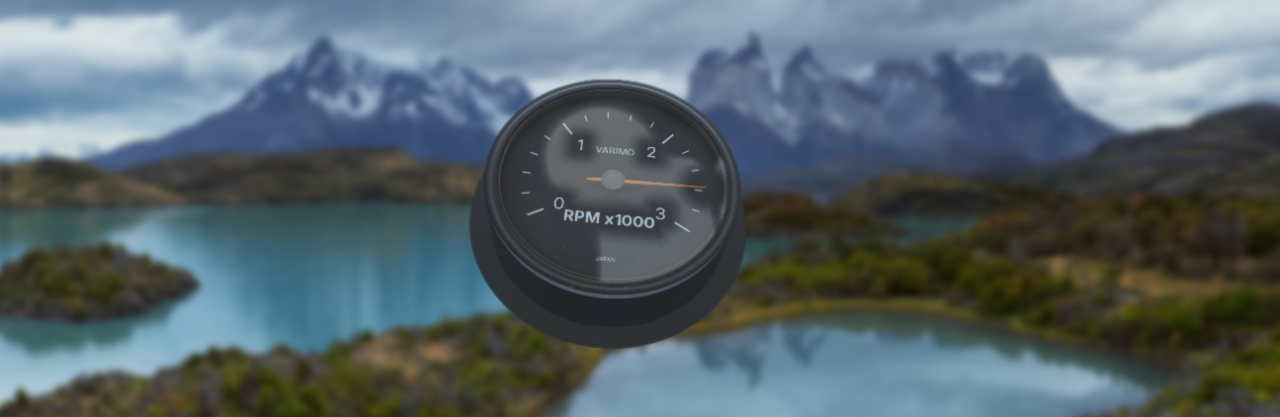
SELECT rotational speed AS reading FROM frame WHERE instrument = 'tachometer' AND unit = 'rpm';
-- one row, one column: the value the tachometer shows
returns 2600 rpm
